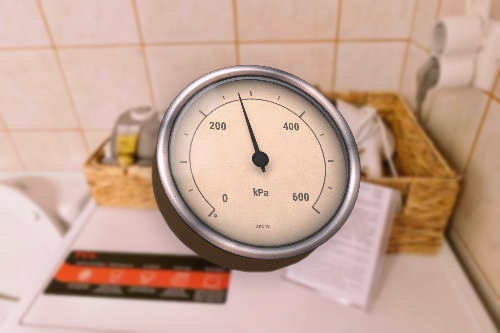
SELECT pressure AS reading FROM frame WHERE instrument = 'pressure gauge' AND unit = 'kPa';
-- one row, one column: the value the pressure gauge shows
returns 275 kPa
